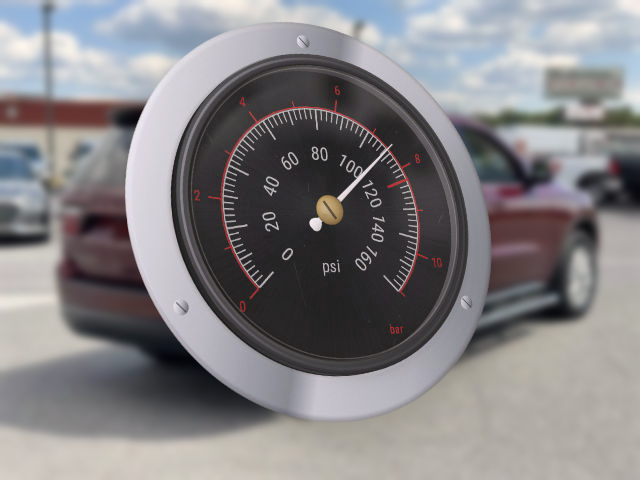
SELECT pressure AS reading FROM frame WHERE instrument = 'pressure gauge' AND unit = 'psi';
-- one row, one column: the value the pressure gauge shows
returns 108 psi
